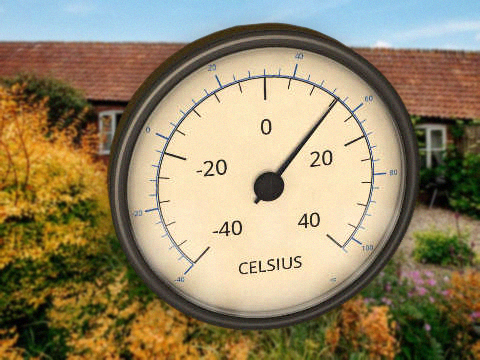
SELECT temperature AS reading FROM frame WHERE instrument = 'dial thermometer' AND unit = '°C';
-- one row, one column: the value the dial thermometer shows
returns 12 °C
